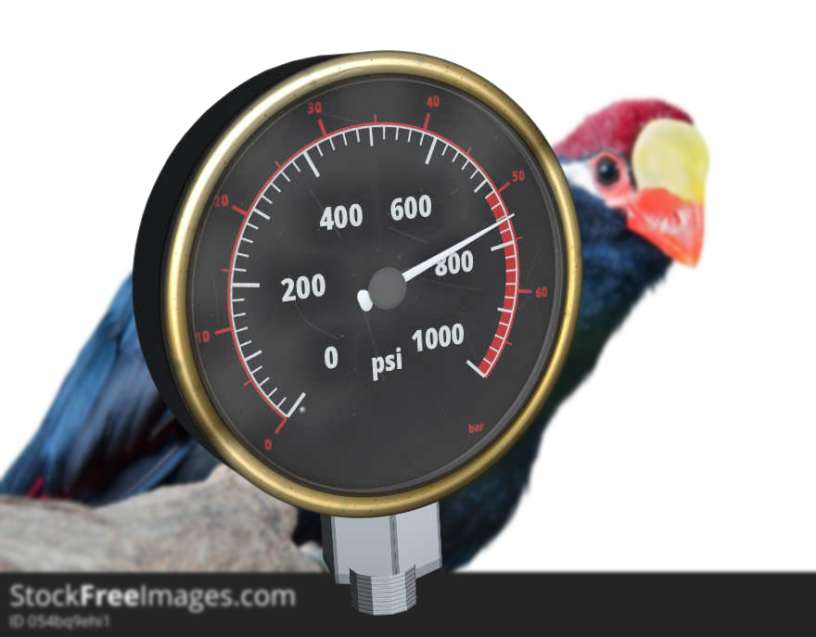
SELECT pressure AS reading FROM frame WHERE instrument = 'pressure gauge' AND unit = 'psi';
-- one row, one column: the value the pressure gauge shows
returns 760 psi
